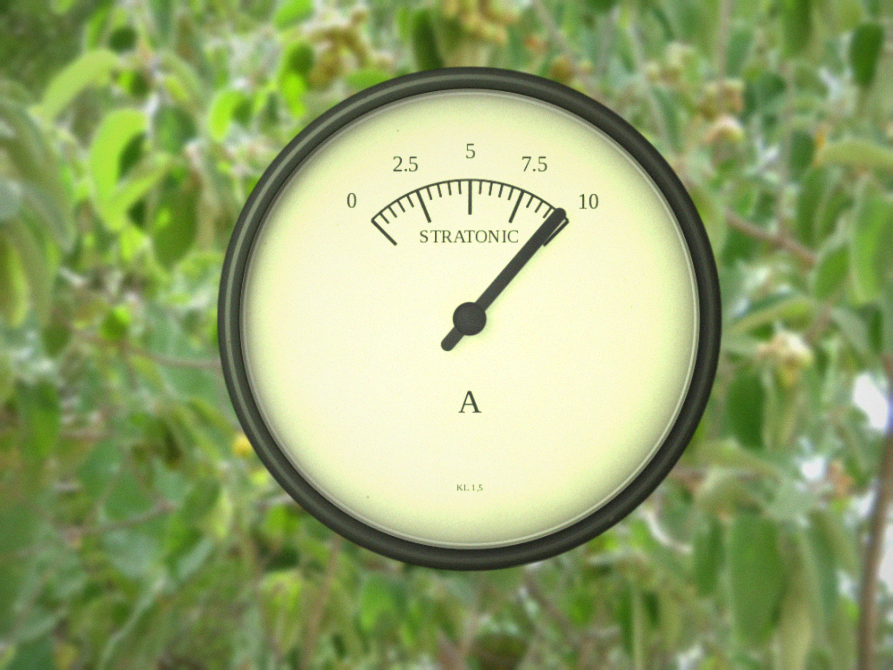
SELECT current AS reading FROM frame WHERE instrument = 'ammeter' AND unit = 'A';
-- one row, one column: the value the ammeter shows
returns 9.5 A
